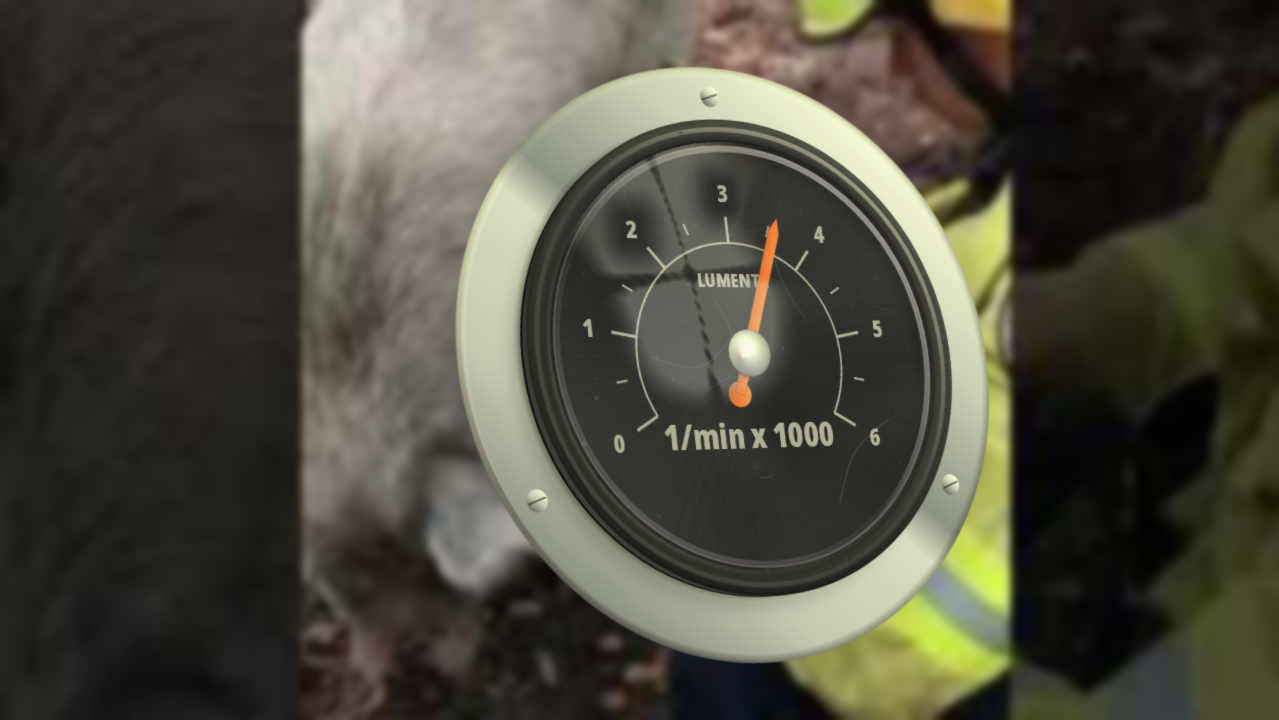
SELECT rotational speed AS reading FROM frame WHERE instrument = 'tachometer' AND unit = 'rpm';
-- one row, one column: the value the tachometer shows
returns 3500 rpm
